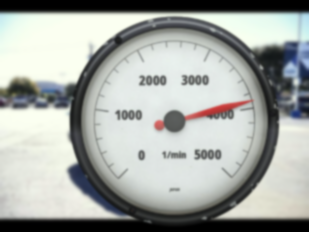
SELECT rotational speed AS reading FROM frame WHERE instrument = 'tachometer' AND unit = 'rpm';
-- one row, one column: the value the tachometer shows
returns 3900 rpm
